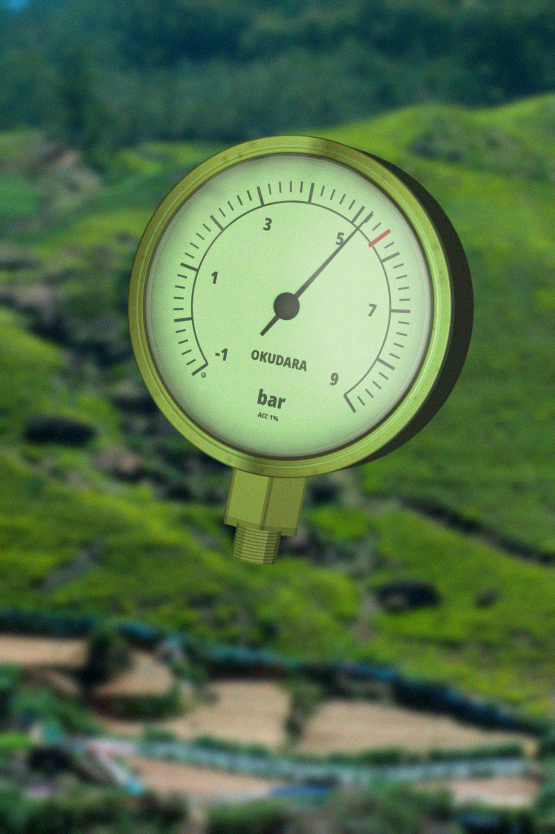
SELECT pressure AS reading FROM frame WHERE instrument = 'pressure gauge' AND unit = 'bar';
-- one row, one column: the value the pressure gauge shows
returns 5.2 bar
